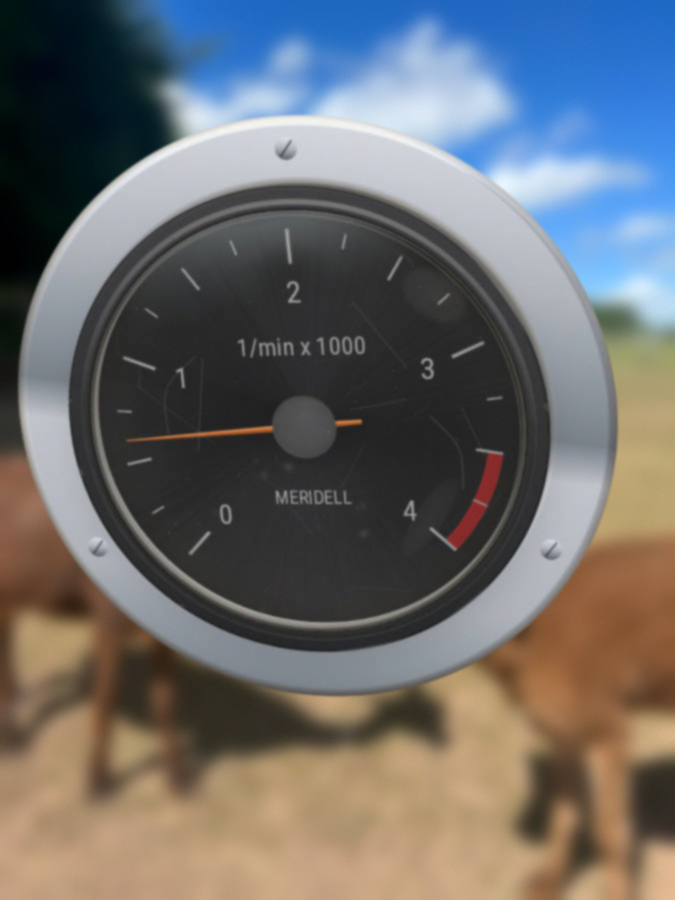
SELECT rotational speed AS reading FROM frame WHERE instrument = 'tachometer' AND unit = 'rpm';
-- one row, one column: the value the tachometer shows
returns 625 rpm
